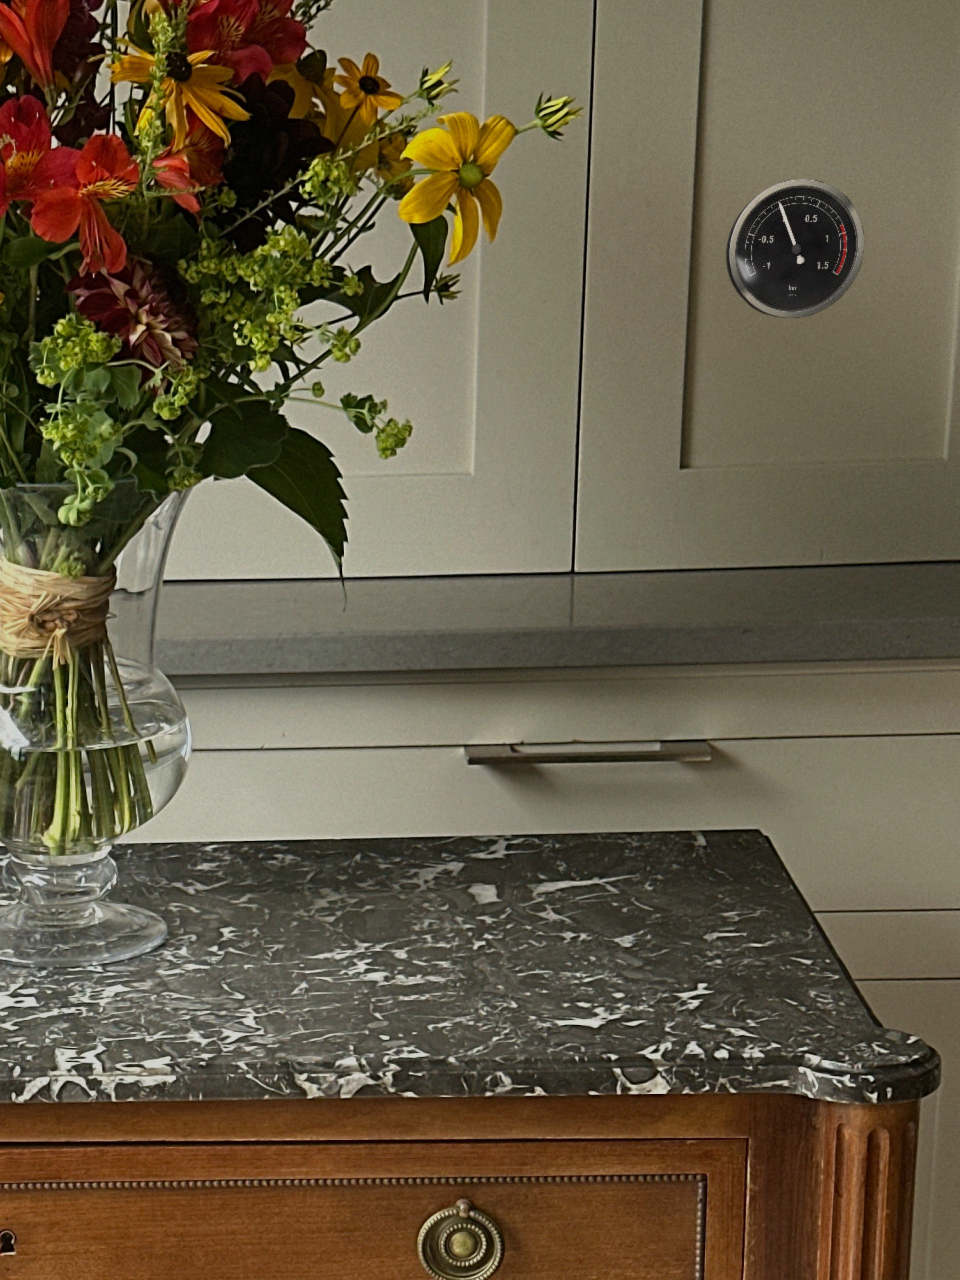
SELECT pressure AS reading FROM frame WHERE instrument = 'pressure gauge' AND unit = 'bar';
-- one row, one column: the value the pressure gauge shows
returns 0 bar
